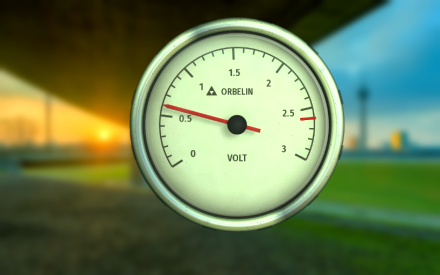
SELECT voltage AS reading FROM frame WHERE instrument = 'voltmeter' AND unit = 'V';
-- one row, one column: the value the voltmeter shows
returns 0.6 V
